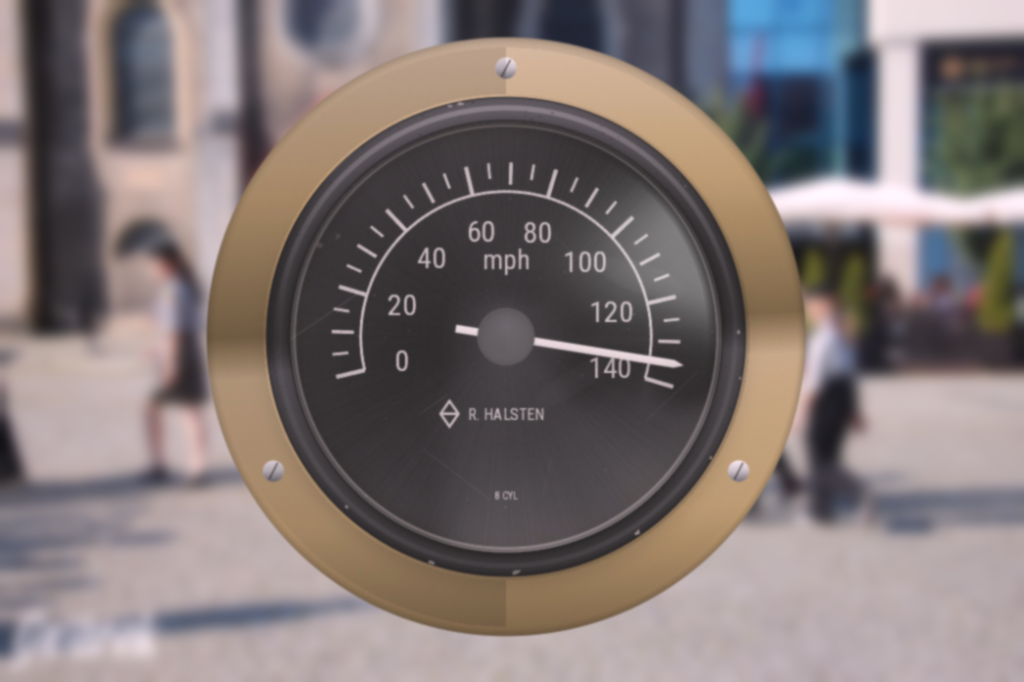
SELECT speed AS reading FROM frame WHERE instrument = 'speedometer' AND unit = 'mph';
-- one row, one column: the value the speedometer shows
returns 135 mph
